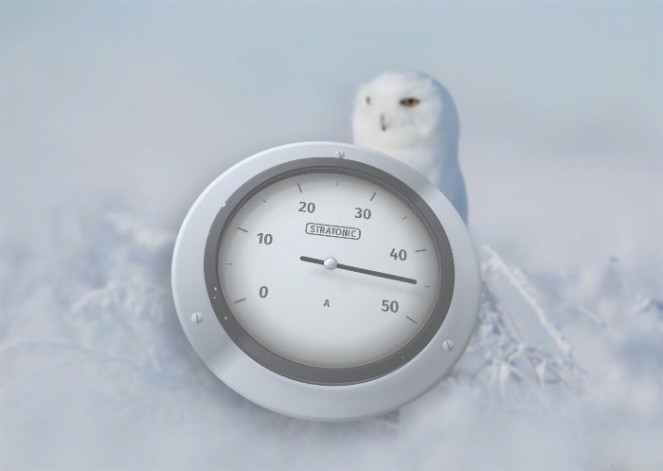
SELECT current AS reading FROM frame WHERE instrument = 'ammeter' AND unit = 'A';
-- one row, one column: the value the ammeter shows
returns 45 A
